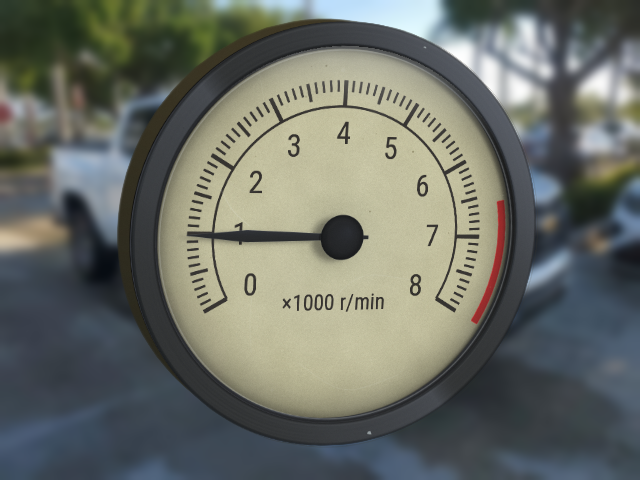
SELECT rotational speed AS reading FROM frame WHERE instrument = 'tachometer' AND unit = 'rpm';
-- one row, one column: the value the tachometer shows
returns 1000 rpm
